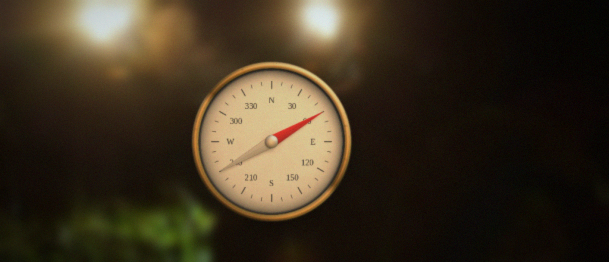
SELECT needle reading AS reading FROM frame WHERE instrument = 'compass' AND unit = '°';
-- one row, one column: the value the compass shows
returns 60 °
